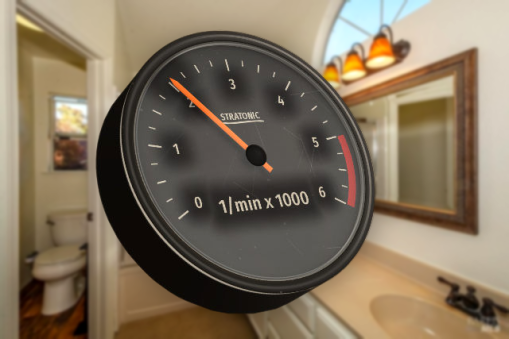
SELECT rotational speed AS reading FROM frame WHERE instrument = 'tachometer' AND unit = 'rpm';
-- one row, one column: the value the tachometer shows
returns 2000 rpm
